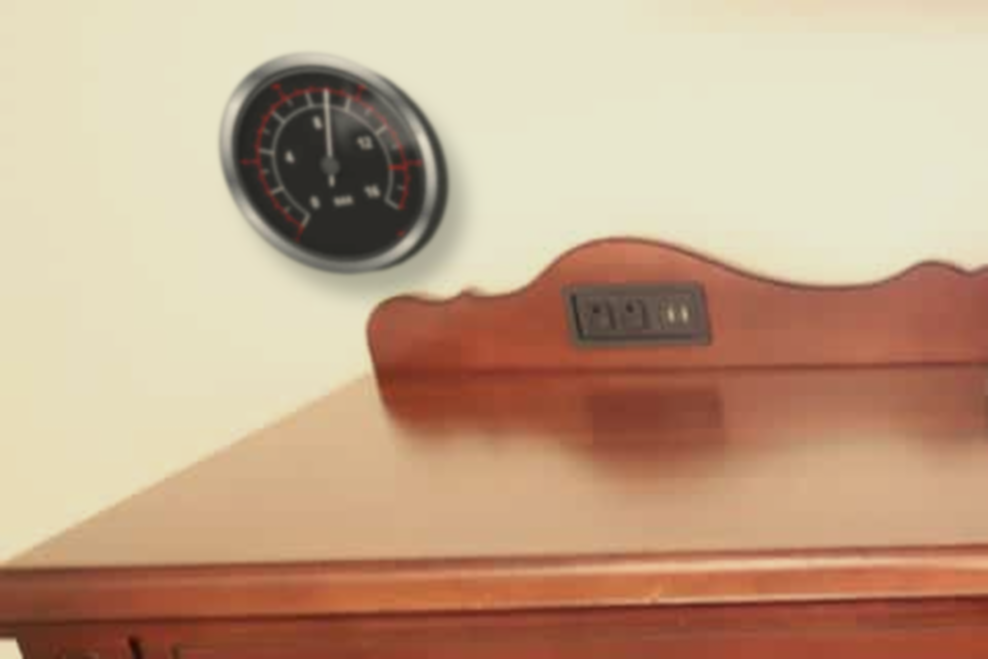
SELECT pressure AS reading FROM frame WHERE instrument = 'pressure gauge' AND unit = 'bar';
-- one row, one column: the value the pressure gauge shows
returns 9 bar
